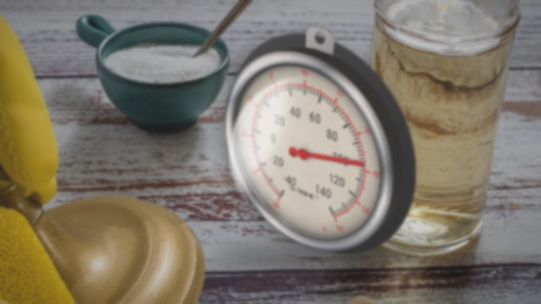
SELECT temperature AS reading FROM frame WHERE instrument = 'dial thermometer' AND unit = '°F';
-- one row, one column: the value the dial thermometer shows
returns 100 °F
